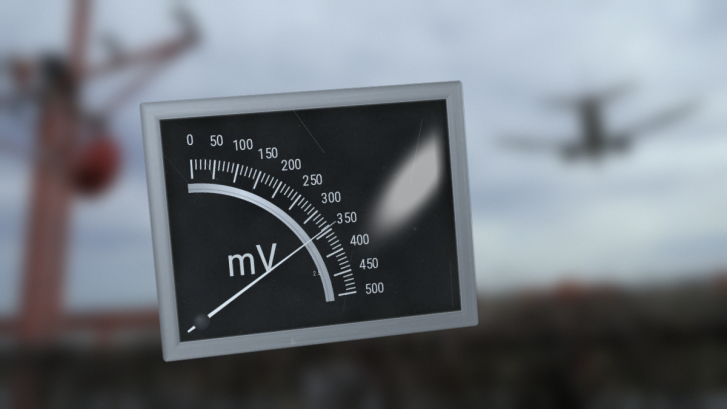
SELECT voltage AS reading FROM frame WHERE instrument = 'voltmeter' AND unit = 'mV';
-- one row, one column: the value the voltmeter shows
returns 340 mV
